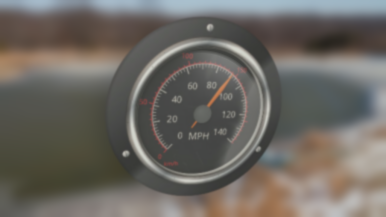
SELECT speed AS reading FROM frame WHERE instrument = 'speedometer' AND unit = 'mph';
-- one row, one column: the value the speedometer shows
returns 90 mph
